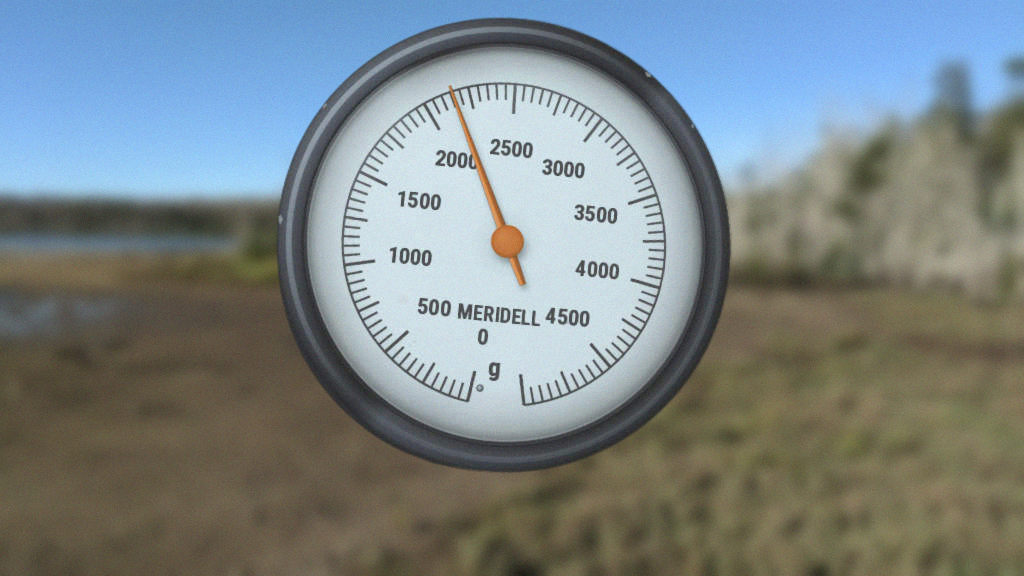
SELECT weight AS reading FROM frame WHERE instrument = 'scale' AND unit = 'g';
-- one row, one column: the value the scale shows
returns 2150 g
